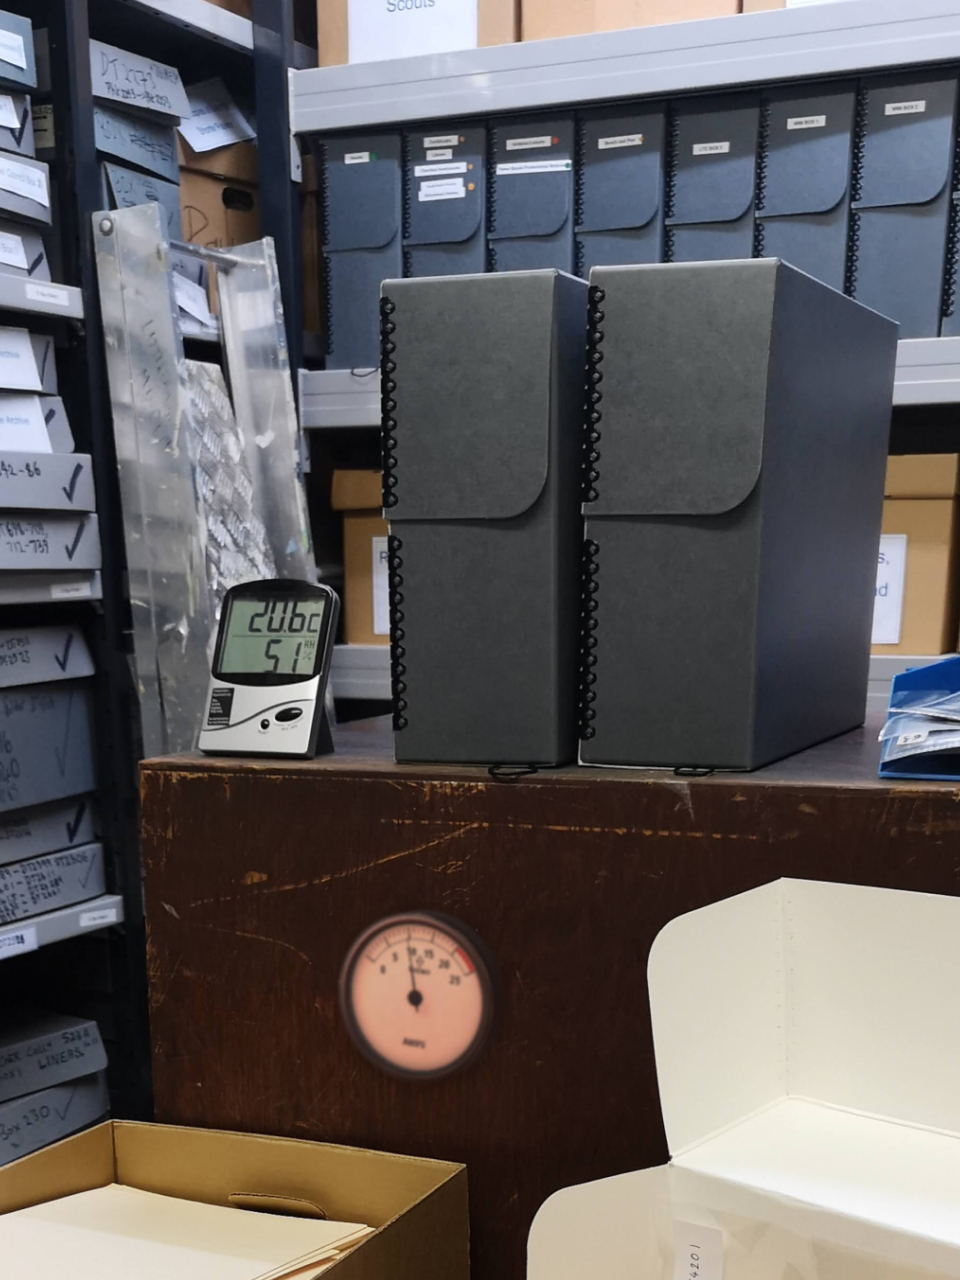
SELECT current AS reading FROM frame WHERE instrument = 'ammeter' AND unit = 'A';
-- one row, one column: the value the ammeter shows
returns 10 A
